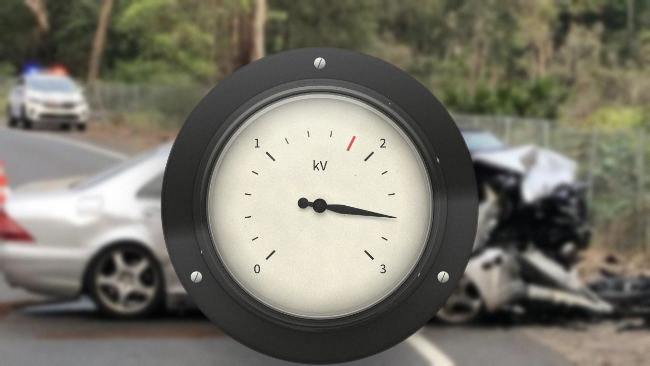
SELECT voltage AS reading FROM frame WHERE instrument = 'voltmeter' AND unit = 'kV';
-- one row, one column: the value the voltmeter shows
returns 2.6 kV
